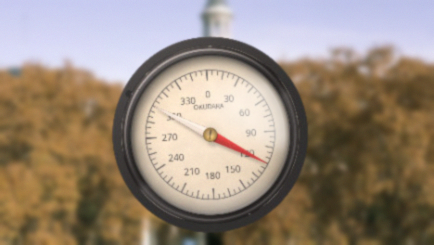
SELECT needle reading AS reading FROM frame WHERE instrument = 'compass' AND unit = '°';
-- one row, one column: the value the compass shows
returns 120 °
